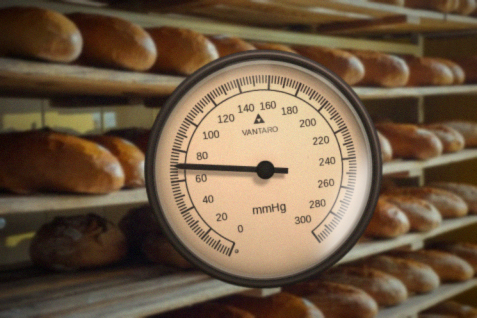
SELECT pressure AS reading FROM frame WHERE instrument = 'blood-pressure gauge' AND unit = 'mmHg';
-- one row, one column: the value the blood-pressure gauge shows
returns 70 mmHg
